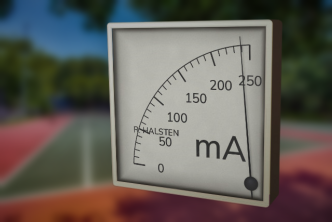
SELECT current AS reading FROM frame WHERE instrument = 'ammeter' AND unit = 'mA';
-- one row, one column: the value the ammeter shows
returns 240 mA
